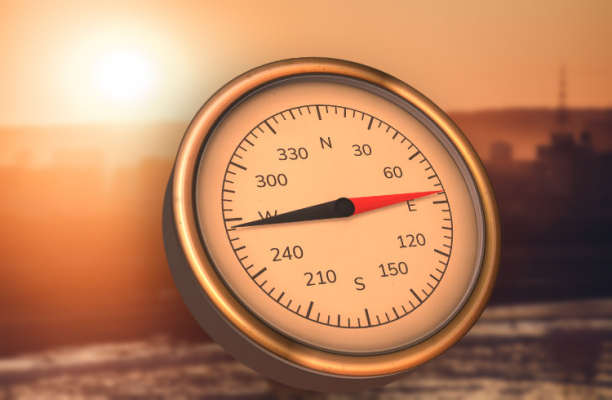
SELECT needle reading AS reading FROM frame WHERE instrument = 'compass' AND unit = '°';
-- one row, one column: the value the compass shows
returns 85 °
